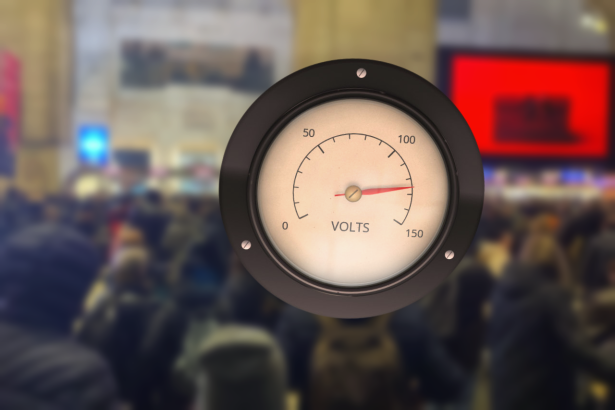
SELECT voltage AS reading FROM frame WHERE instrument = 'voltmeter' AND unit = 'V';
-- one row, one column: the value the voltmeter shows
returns 125 V
